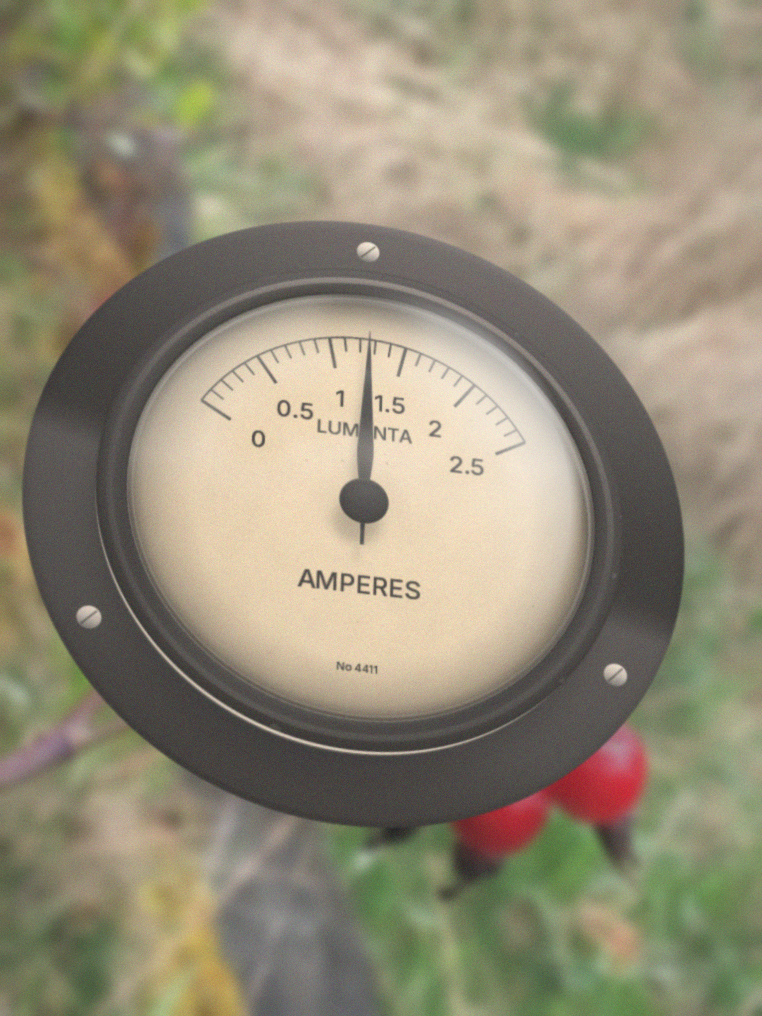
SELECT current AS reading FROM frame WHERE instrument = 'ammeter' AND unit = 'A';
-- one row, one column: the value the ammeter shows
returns 1.25 A
